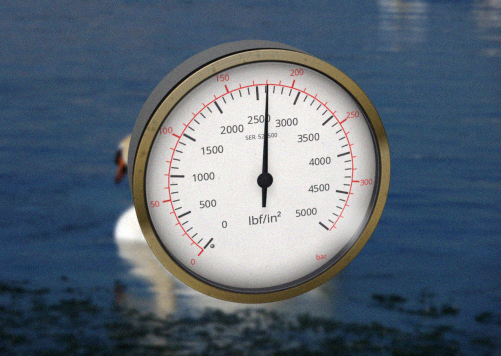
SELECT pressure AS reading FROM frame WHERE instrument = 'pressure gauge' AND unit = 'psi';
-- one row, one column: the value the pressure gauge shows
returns 2600 psi
